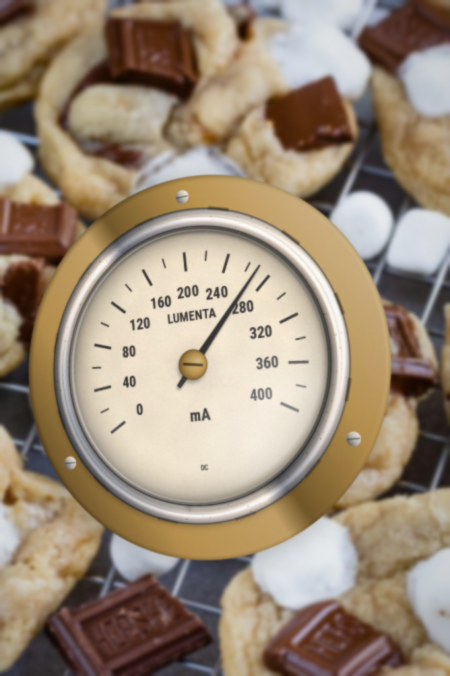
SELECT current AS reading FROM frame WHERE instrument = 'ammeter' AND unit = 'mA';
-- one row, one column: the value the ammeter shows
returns 270 mA
